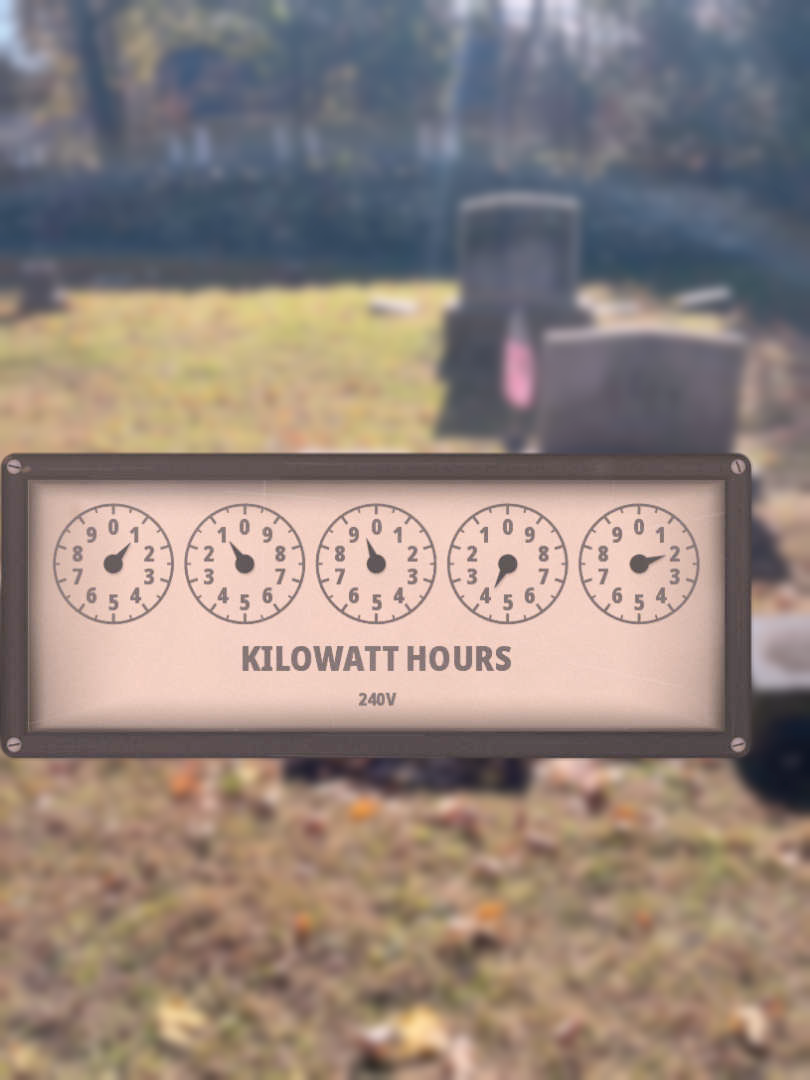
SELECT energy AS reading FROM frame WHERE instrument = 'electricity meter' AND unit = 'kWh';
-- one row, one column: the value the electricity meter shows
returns 10942 kWh
